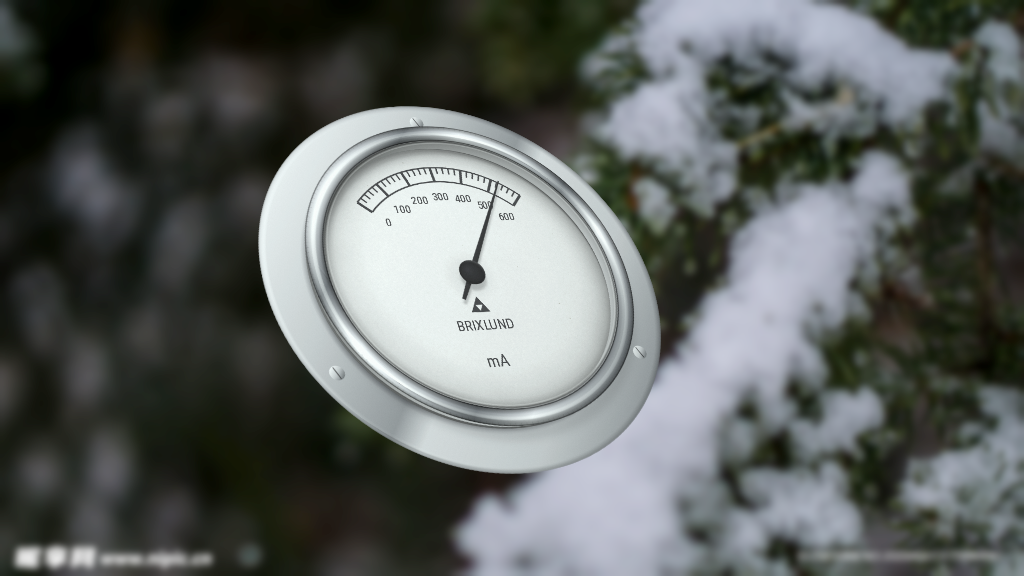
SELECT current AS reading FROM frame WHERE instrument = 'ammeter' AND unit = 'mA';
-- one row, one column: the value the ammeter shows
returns 520 mA
